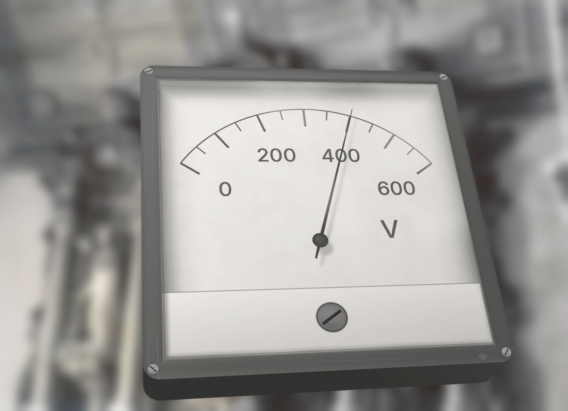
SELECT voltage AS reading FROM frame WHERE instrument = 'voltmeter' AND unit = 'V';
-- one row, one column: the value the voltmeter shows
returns 400 V
